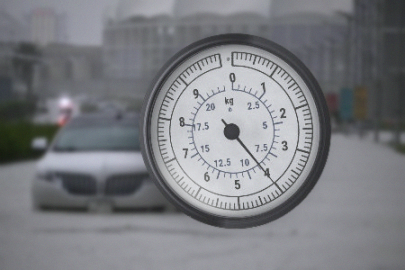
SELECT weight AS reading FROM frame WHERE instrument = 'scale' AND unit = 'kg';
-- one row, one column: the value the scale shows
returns 4 kg
